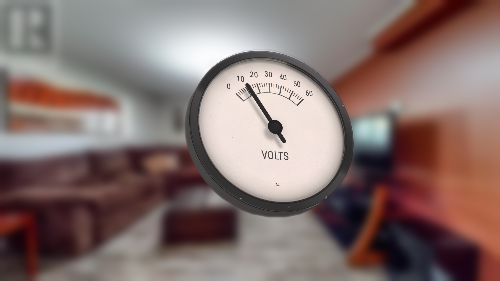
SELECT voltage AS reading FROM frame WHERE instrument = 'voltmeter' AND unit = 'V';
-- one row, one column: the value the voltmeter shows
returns 10 V
